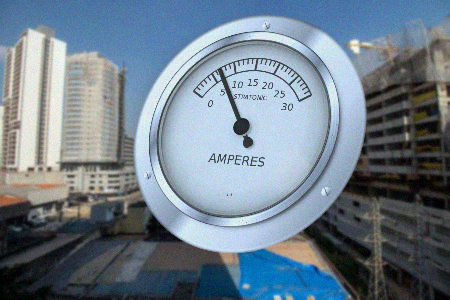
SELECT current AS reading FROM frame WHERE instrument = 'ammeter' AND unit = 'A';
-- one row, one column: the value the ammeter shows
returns 7 A
